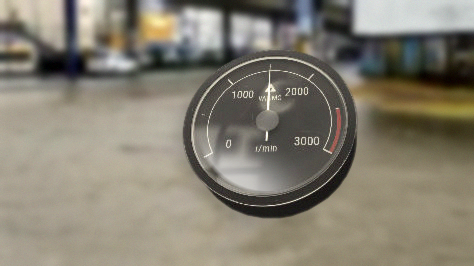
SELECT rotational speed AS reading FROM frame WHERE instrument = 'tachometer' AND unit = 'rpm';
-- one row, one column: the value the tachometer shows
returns 1500 rpm
